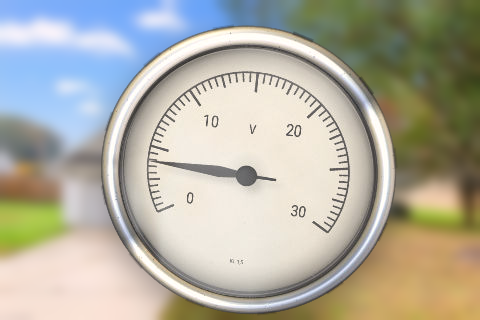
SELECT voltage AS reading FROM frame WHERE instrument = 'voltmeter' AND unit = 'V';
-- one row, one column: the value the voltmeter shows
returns 4 V
